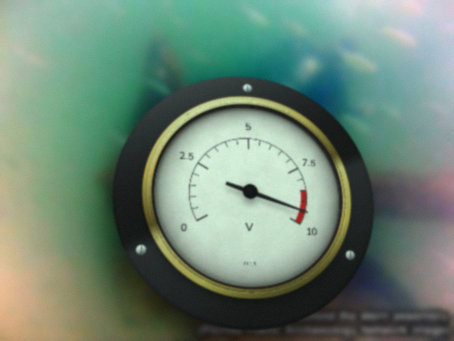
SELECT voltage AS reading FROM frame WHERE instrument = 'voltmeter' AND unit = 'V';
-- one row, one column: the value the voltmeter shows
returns 9.5 V
